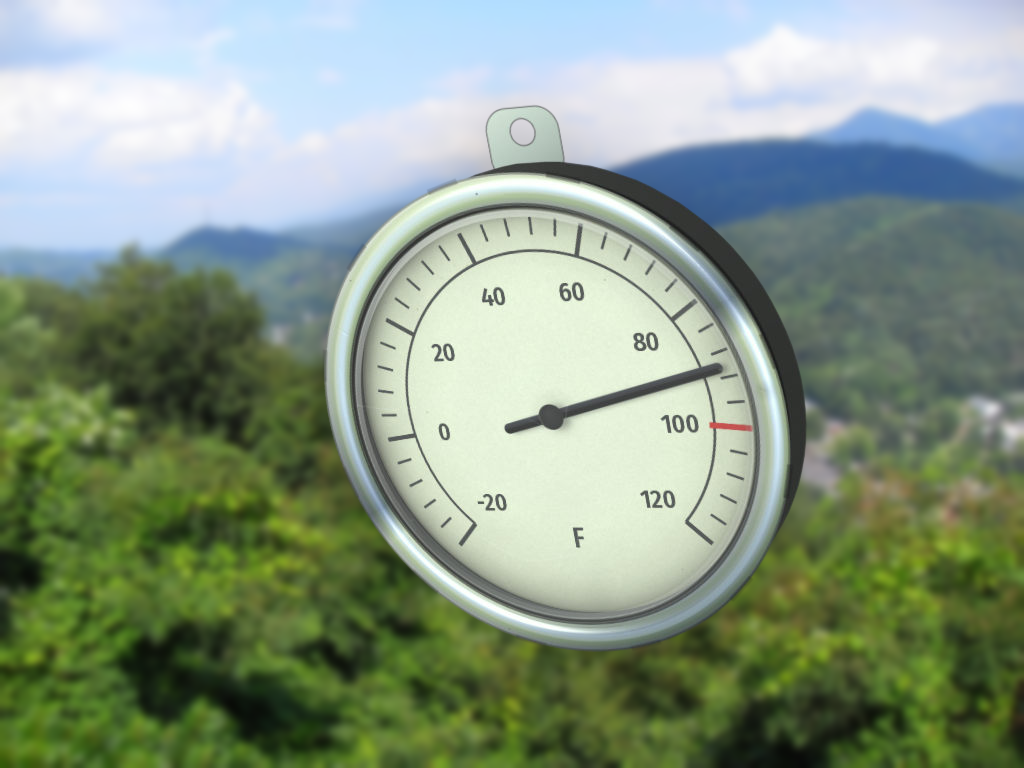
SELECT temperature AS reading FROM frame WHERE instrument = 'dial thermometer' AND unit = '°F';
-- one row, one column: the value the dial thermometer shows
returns 90 °F
